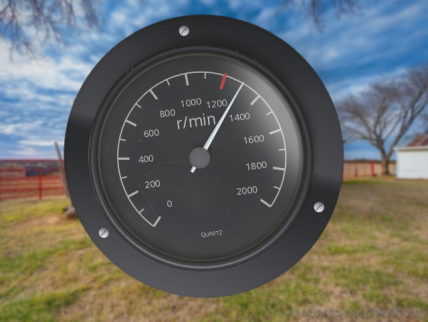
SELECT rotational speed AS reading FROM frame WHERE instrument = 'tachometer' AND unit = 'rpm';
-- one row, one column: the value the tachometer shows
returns 1300 rpm
